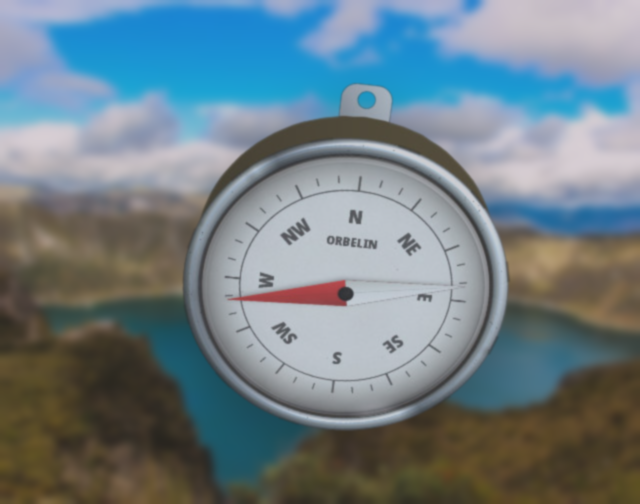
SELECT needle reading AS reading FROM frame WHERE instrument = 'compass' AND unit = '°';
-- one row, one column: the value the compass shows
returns 260 °
